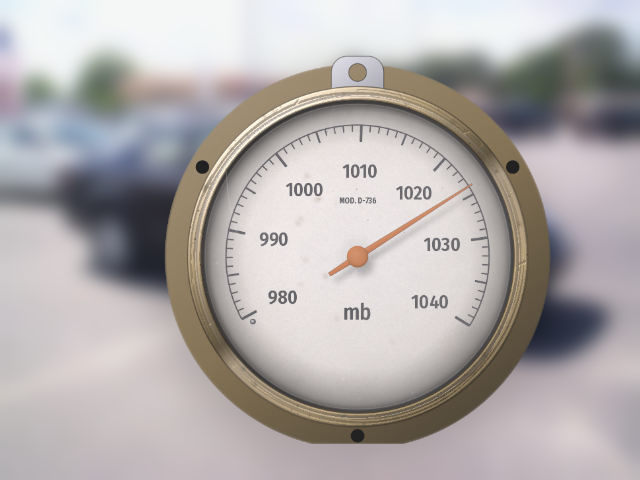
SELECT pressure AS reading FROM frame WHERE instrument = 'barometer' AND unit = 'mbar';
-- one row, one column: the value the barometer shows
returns 1024 mbar
